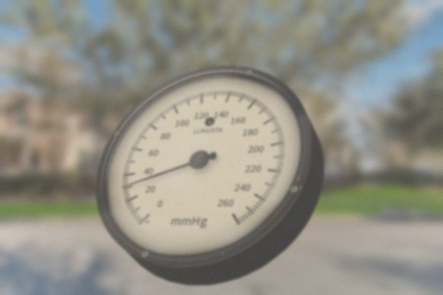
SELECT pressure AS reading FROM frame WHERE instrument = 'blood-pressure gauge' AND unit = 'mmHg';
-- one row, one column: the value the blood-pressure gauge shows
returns 30 mmHg
